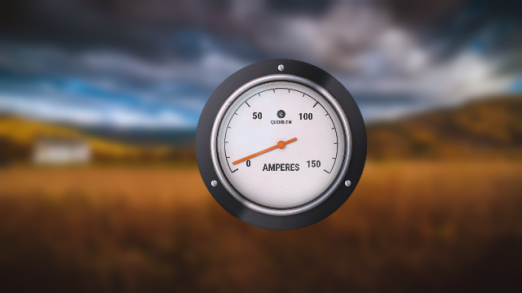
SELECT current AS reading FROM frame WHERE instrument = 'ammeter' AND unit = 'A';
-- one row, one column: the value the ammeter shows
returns 5 A
